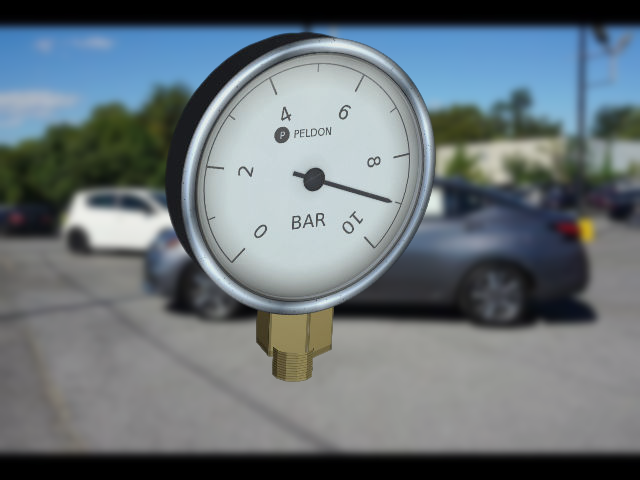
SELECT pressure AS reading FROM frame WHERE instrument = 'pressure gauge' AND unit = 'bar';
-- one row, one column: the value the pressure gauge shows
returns 9 bar
